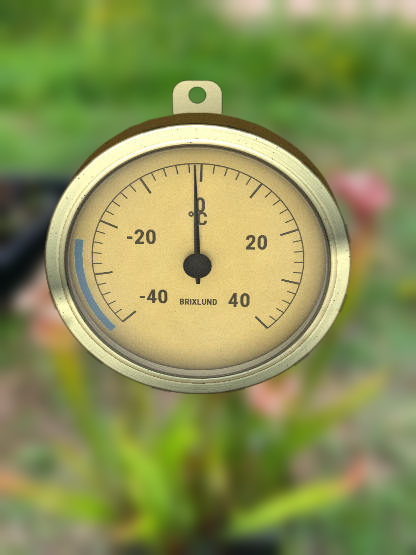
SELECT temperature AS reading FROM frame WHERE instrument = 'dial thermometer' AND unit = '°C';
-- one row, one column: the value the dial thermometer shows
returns -1 °C
